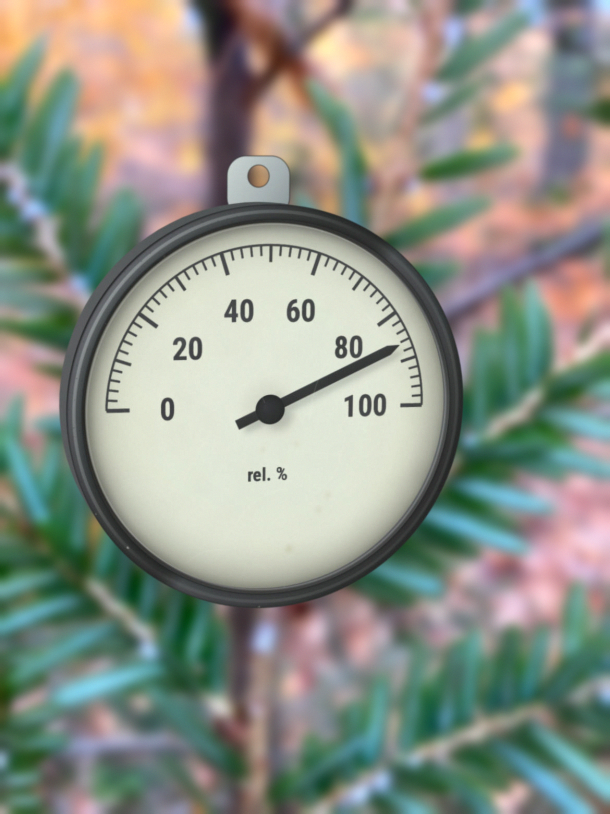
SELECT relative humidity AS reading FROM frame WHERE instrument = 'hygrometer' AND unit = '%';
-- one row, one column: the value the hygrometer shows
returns 86 %
